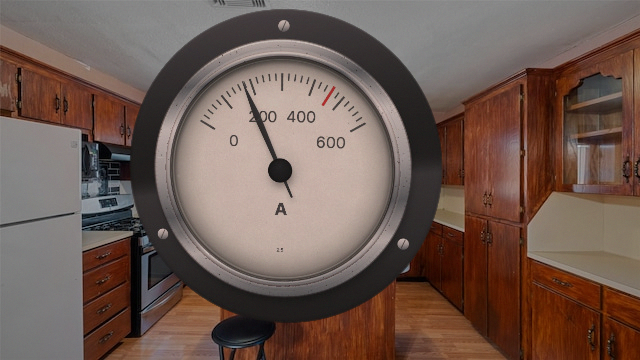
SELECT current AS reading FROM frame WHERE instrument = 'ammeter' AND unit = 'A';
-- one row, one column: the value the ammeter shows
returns 180 A
